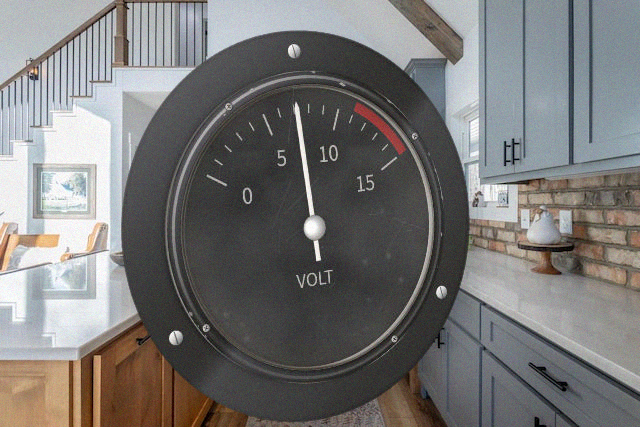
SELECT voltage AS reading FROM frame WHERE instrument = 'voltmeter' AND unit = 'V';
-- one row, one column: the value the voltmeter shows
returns 7 V
